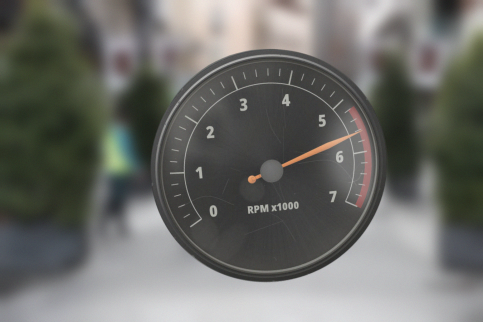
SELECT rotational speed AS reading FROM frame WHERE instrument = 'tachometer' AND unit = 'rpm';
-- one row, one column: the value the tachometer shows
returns 5600 rpm
